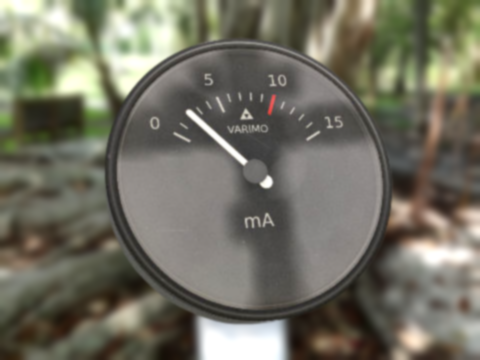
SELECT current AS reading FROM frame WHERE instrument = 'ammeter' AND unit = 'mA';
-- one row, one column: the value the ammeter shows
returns 2 mA
